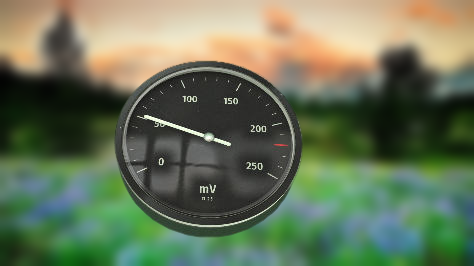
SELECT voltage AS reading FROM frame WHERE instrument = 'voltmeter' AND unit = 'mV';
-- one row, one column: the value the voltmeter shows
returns 50 mV
